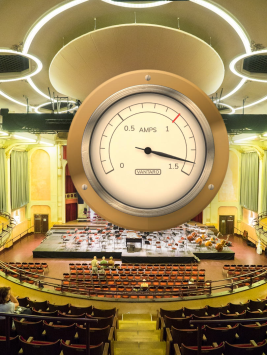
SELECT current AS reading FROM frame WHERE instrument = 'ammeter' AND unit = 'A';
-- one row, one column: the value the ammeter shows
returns 1.4 A
